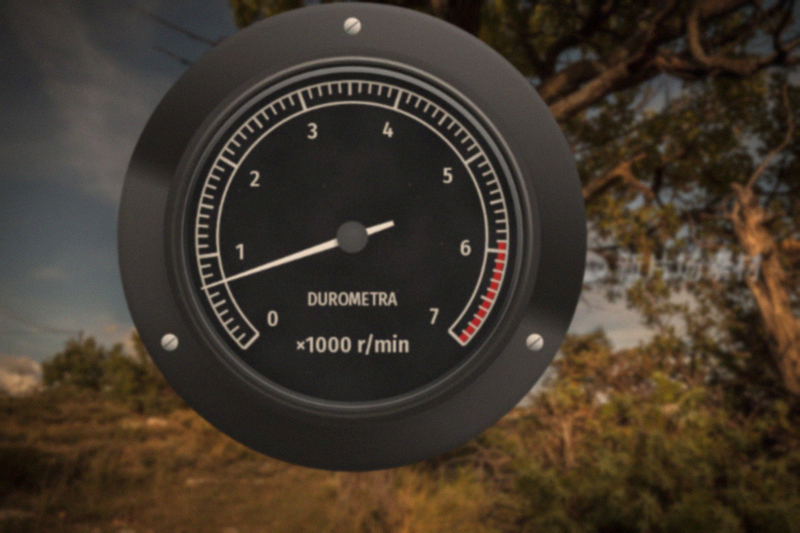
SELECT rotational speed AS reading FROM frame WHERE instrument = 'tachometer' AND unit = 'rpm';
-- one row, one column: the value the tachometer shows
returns 700 rpm
